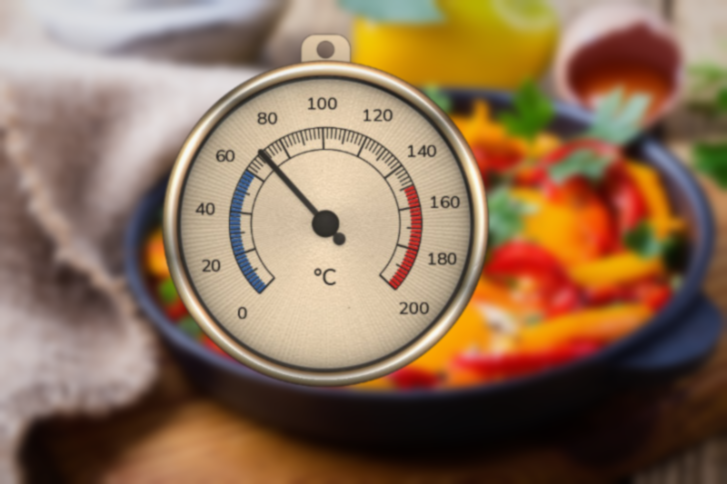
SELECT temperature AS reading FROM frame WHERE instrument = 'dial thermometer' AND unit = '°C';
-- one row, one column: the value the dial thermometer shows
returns 70 °C
